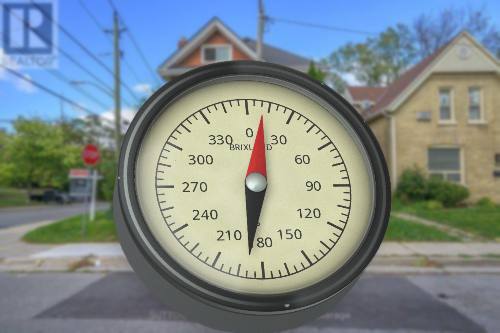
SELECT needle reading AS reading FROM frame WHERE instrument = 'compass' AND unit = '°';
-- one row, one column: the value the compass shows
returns 10 °
